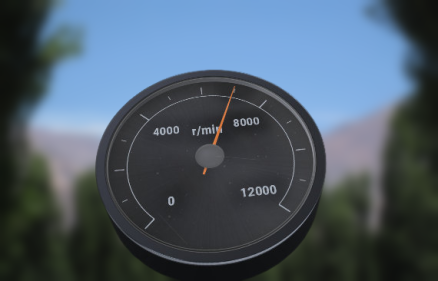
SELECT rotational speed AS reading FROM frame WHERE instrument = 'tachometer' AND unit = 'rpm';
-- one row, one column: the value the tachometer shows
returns 7000 rpm
